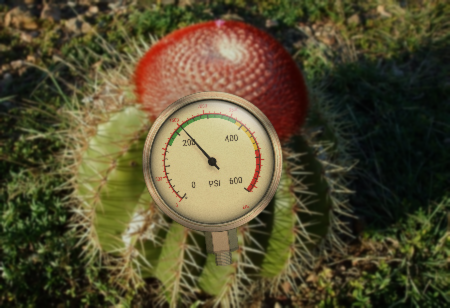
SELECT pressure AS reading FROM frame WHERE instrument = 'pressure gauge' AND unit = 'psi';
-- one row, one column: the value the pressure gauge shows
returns 220 psi
